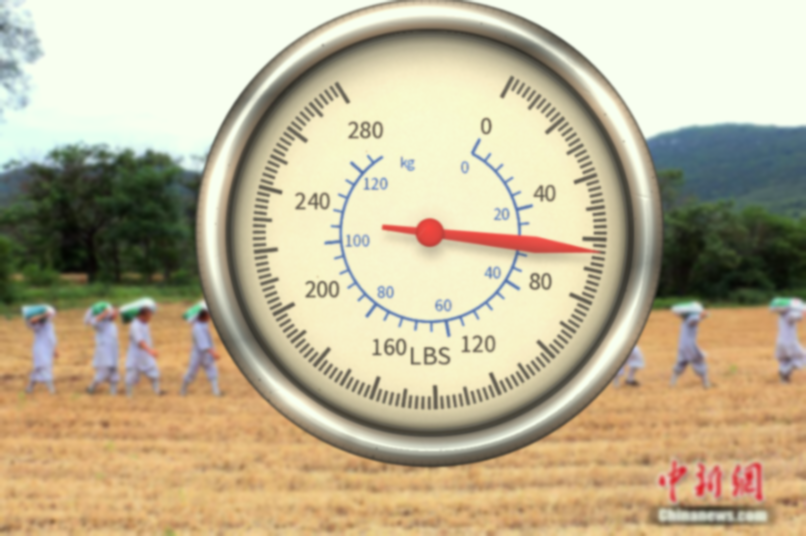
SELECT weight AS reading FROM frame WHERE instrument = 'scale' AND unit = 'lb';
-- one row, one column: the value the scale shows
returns 64 lb
